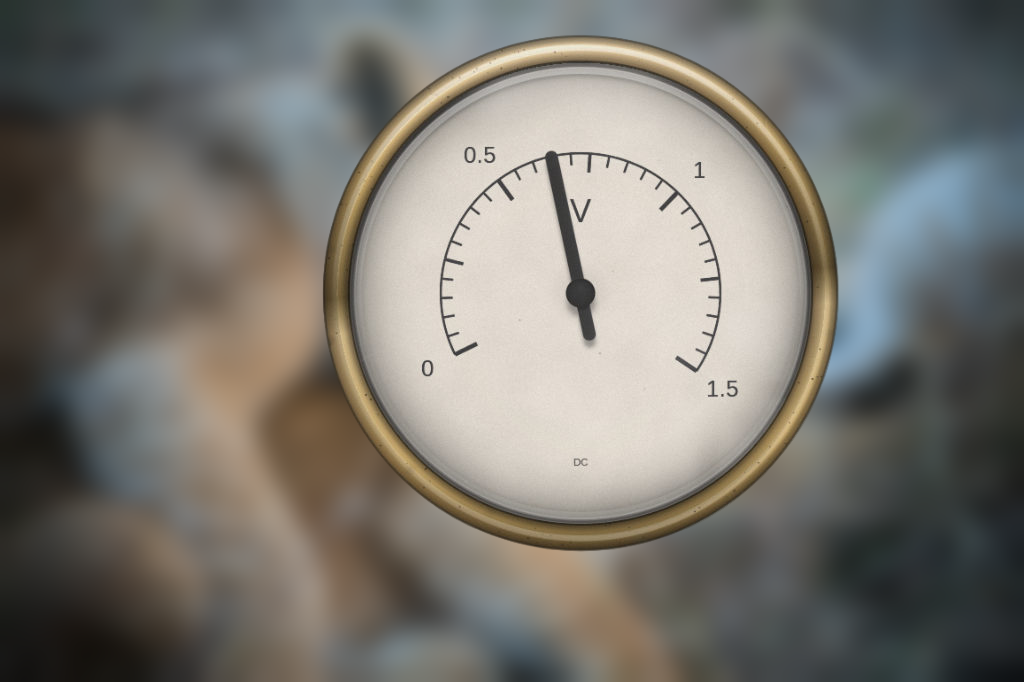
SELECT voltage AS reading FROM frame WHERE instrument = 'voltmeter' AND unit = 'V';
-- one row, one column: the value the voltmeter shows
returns 0.65 V
